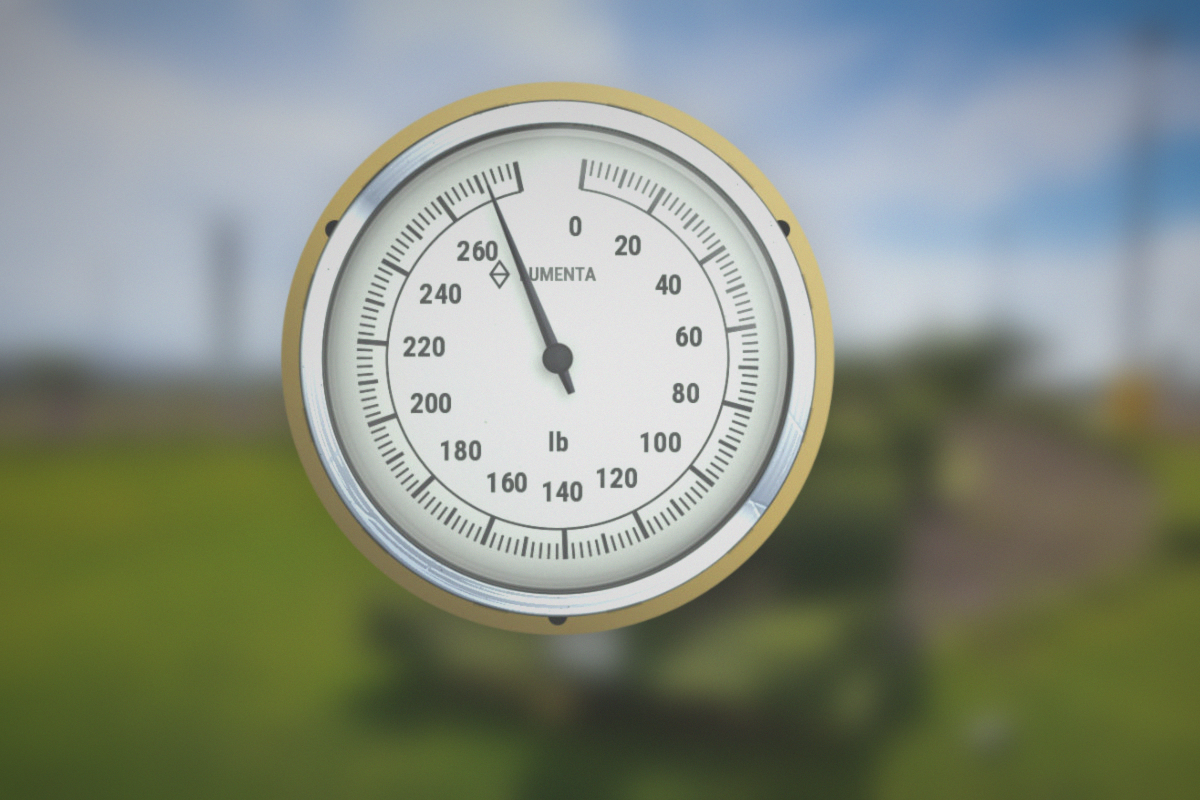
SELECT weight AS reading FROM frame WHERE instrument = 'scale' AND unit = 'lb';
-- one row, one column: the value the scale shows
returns 272 lb
